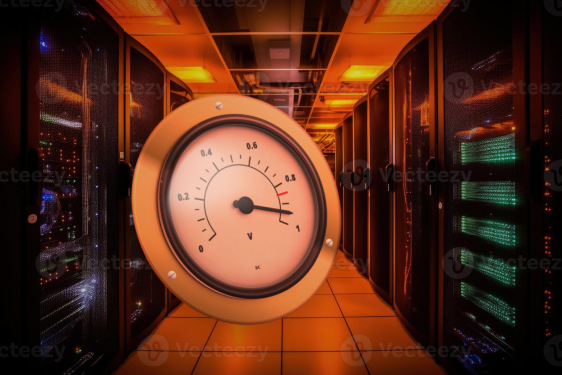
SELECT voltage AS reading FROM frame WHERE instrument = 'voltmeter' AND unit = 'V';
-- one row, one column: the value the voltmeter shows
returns 0.95 V
